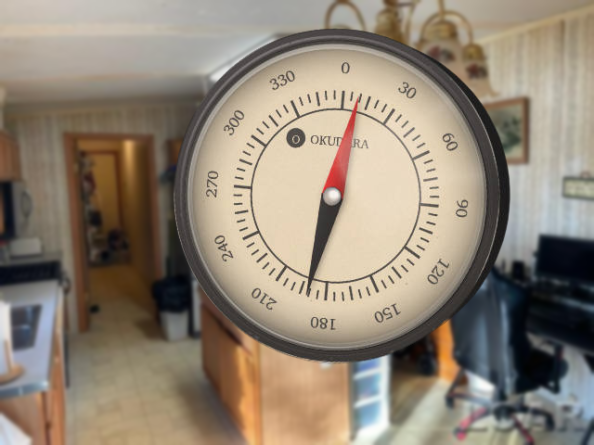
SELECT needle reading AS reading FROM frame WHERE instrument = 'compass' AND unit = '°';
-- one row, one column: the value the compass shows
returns 10 °
